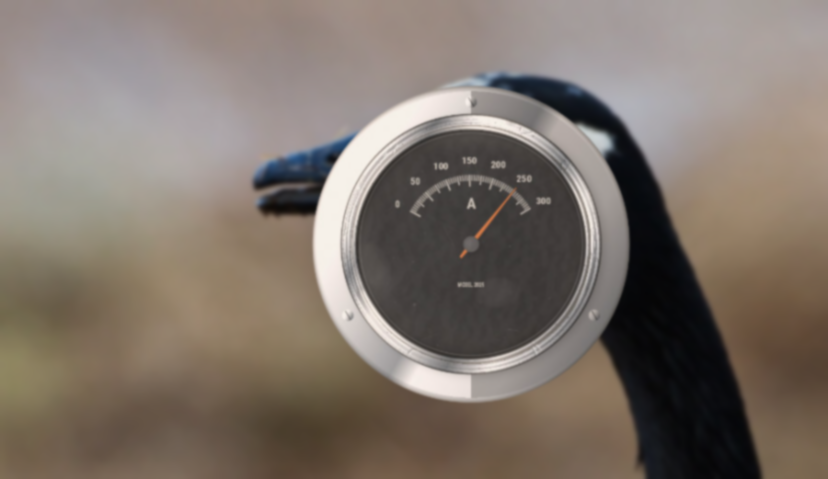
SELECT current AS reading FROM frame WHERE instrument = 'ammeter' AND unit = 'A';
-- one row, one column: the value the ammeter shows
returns 250 A
